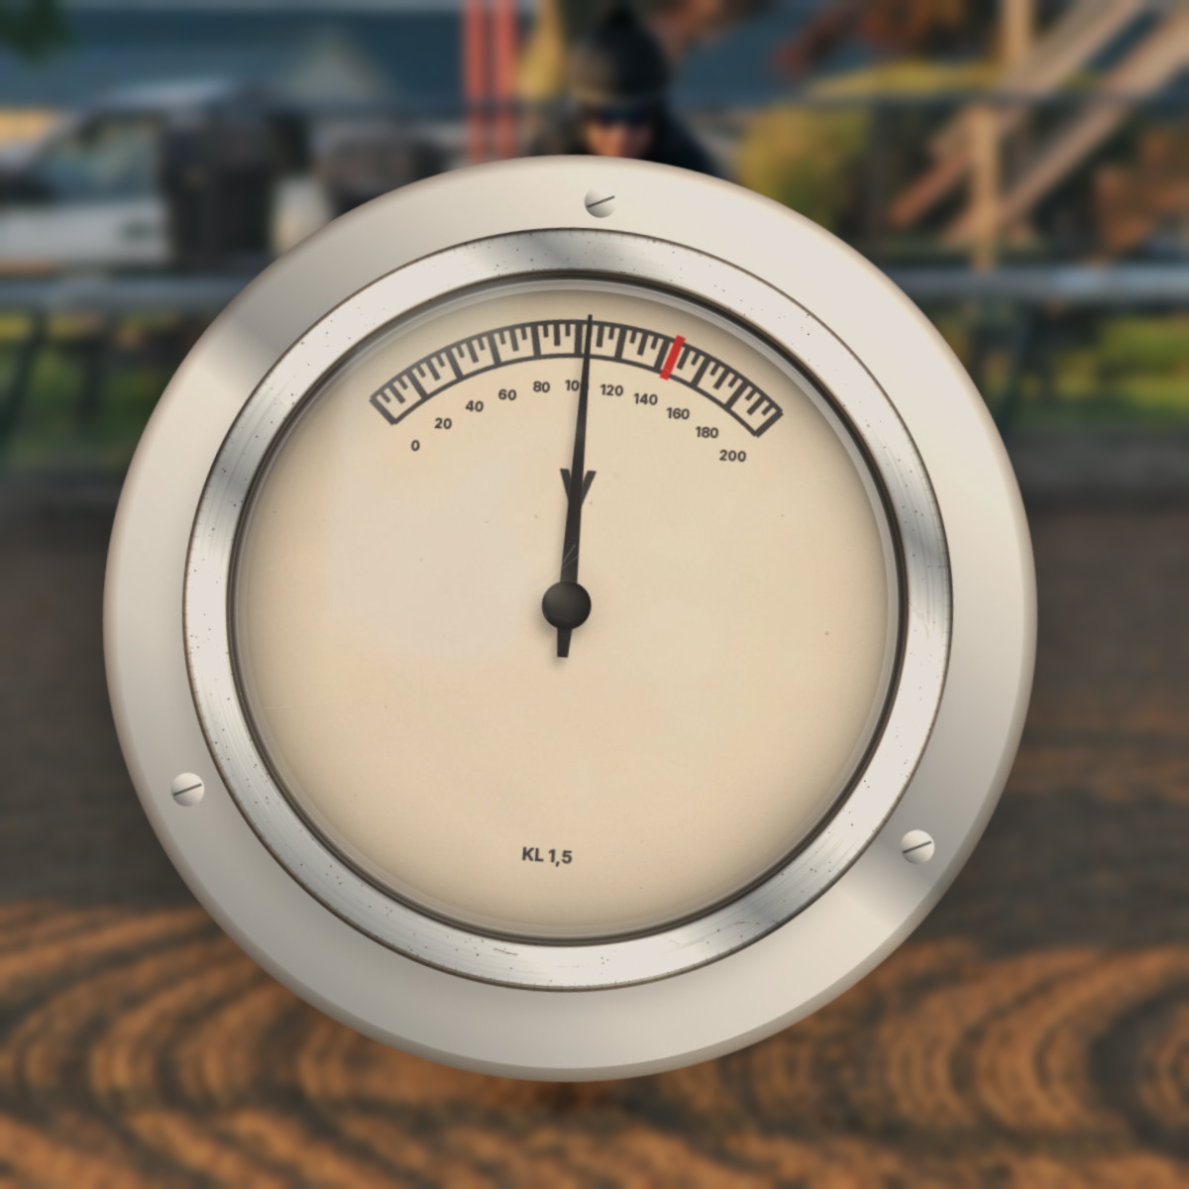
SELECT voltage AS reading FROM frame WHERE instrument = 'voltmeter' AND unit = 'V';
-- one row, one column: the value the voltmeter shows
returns 105 V
